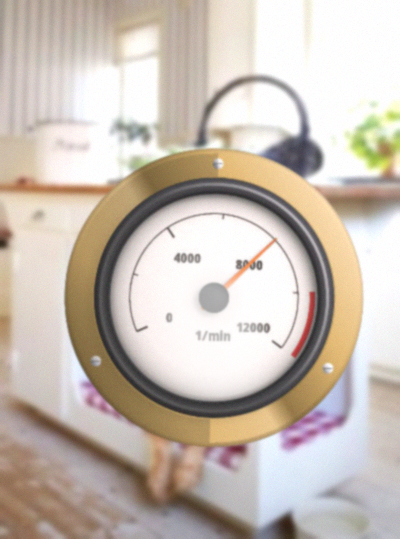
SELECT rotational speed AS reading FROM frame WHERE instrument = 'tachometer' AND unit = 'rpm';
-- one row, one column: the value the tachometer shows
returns 8000 rpm
